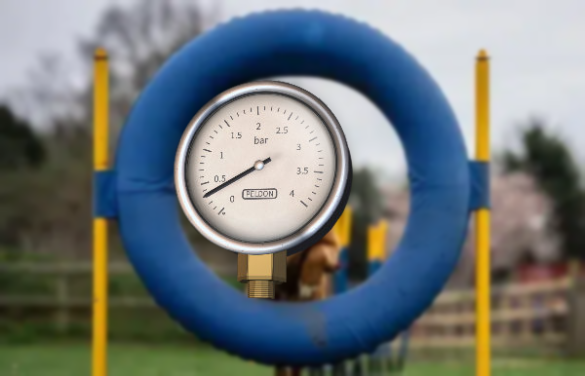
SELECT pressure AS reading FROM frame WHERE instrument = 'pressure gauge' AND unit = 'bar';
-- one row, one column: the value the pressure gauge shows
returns 0.3 bar
